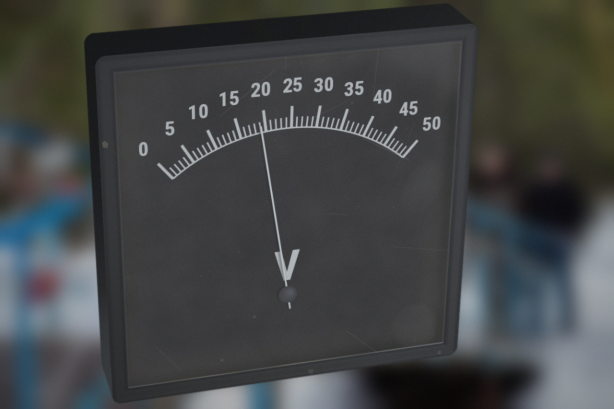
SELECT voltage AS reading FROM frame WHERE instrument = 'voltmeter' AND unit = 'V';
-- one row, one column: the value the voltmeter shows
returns 19 V
